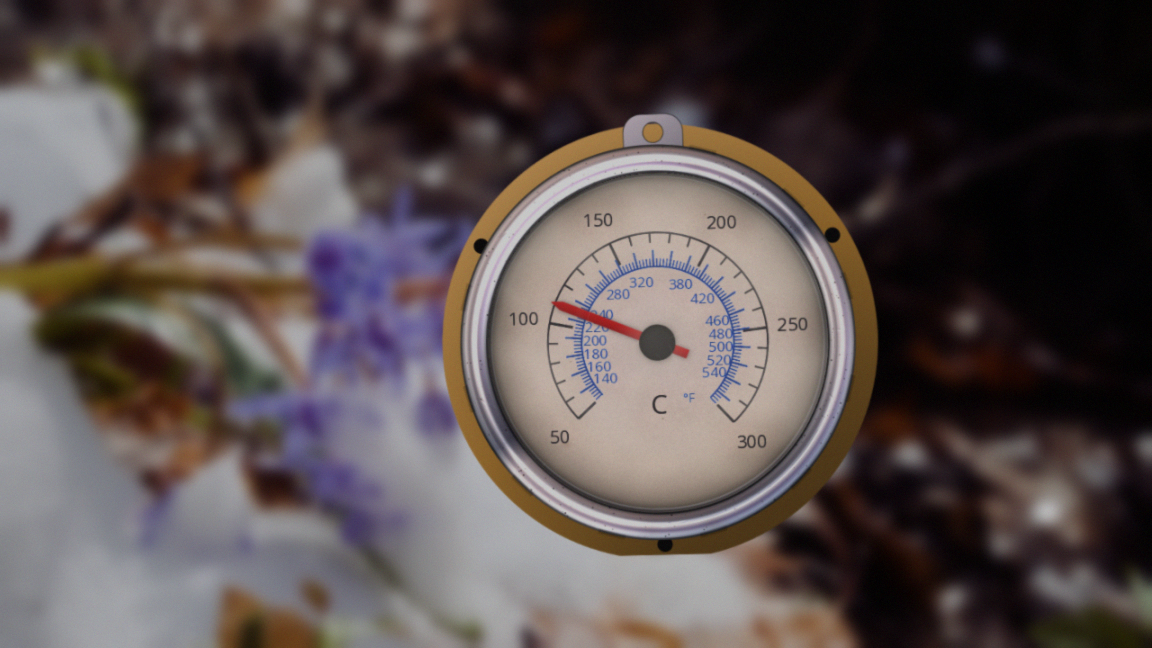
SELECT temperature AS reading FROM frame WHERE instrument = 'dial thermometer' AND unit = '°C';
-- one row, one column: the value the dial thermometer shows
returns 110 °C
